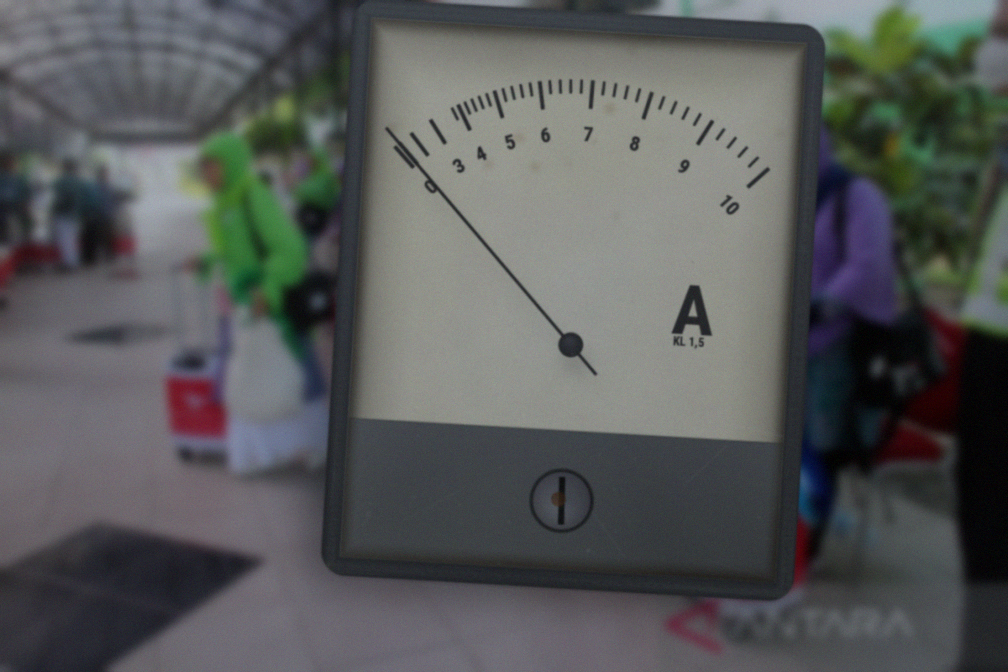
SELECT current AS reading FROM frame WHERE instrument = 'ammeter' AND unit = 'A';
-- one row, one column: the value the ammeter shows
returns 1 A
